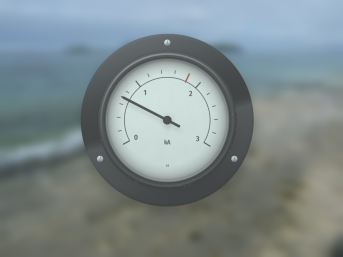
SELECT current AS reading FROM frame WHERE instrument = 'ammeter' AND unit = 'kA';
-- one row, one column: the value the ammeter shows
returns 0.7 kA
